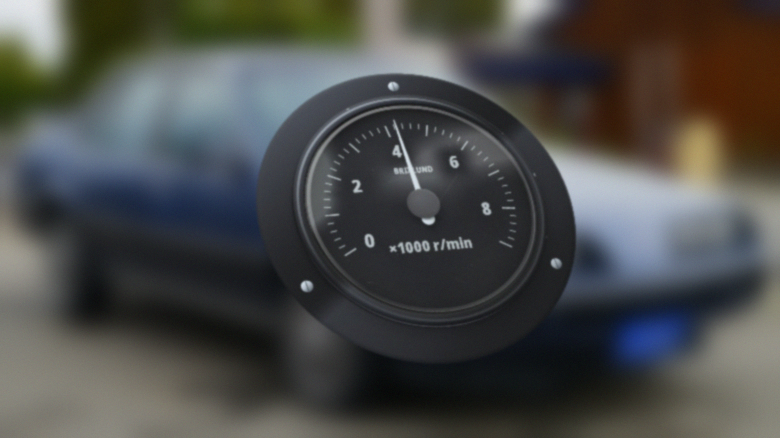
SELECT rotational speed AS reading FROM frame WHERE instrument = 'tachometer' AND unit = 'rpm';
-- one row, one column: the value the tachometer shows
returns 4200 rpm
